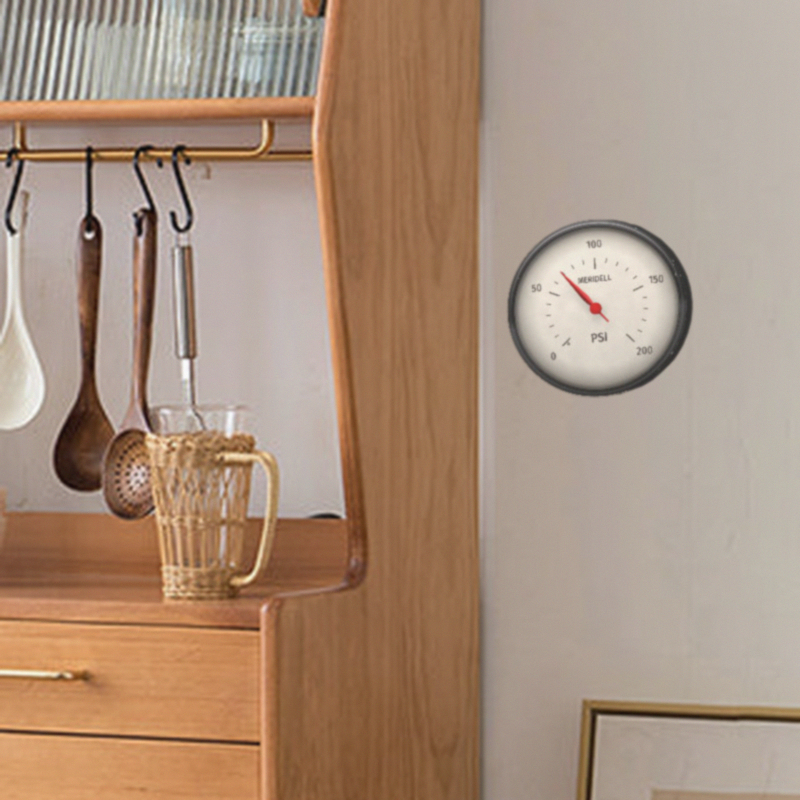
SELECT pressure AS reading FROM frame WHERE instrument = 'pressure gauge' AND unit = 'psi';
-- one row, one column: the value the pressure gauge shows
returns 70 psi
